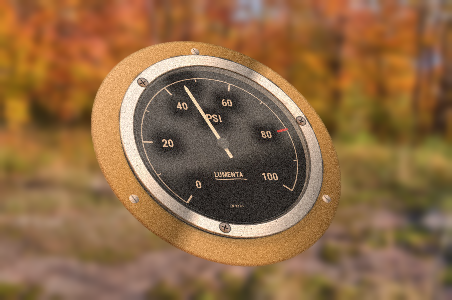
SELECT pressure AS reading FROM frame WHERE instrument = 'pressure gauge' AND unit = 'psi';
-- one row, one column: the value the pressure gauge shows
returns 45 psi
